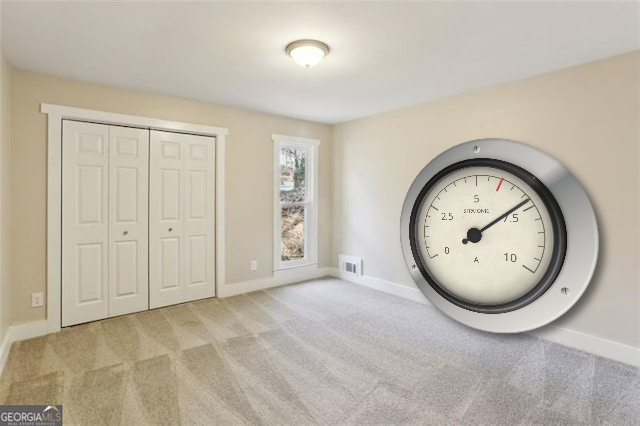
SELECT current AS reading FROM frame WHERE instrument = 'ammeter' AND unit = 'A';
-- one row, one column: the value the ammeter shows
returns 7.25 A
